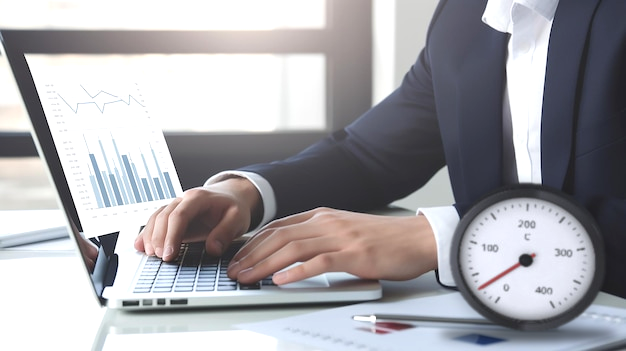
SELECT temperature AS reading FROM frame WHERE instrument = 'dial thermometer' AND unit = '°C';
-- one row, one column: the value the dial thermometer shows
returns 30 °C
